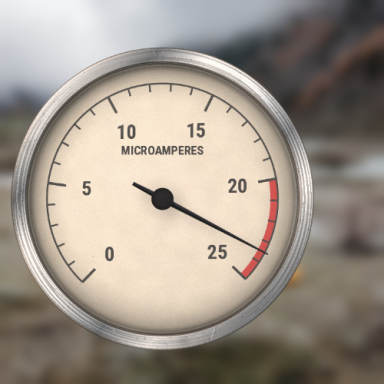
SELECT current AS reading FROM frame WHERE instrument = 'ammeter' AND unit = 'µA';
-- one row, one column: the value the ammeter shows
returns 23.5 µA
